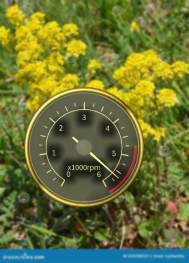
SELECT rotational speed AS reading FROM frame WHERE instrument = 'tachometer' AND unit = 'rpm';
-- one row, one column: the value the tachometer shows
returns 5625 rpm
